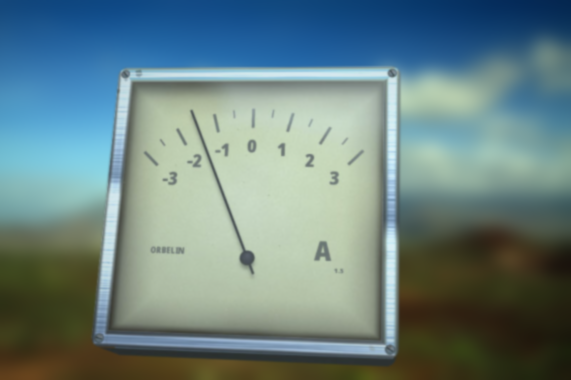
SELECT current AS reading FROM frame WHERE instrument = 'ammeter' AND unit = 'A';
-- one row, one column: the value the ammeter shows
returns -1.5 A
